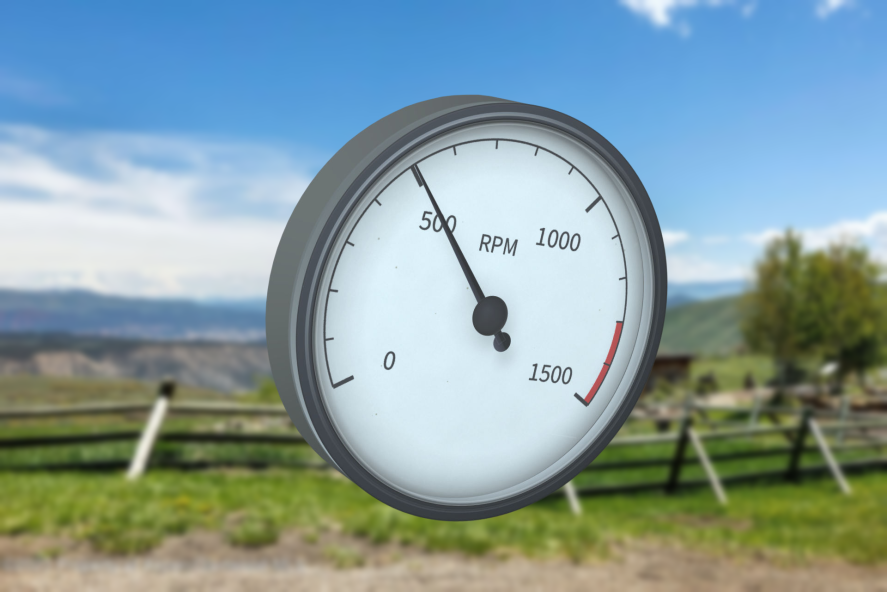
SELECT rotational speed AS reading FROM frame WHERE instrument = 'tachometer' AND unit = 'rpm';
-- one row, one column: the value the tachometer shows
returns 500 rpm
